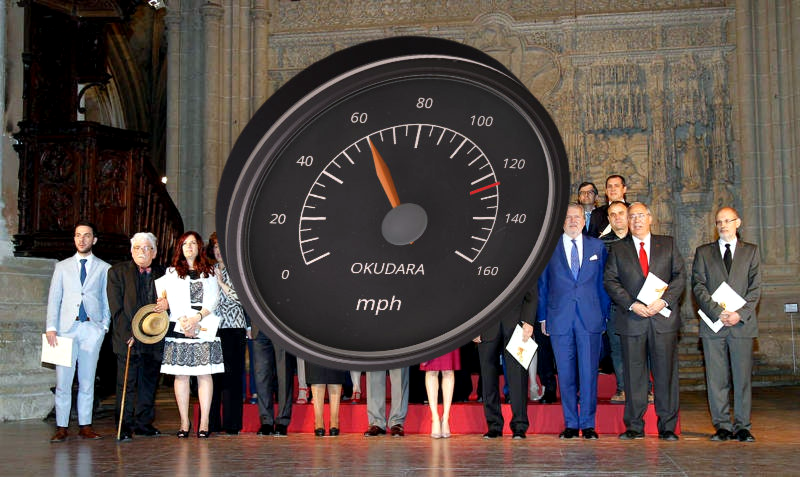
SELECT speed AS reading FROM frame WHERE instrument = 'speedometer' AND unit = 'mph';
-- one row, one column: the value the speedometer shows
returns 60 mph
